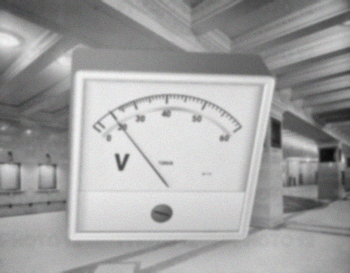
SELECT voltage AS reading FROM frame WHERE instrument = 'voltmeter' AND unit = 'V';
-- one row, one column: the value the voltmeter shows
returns 20 V
